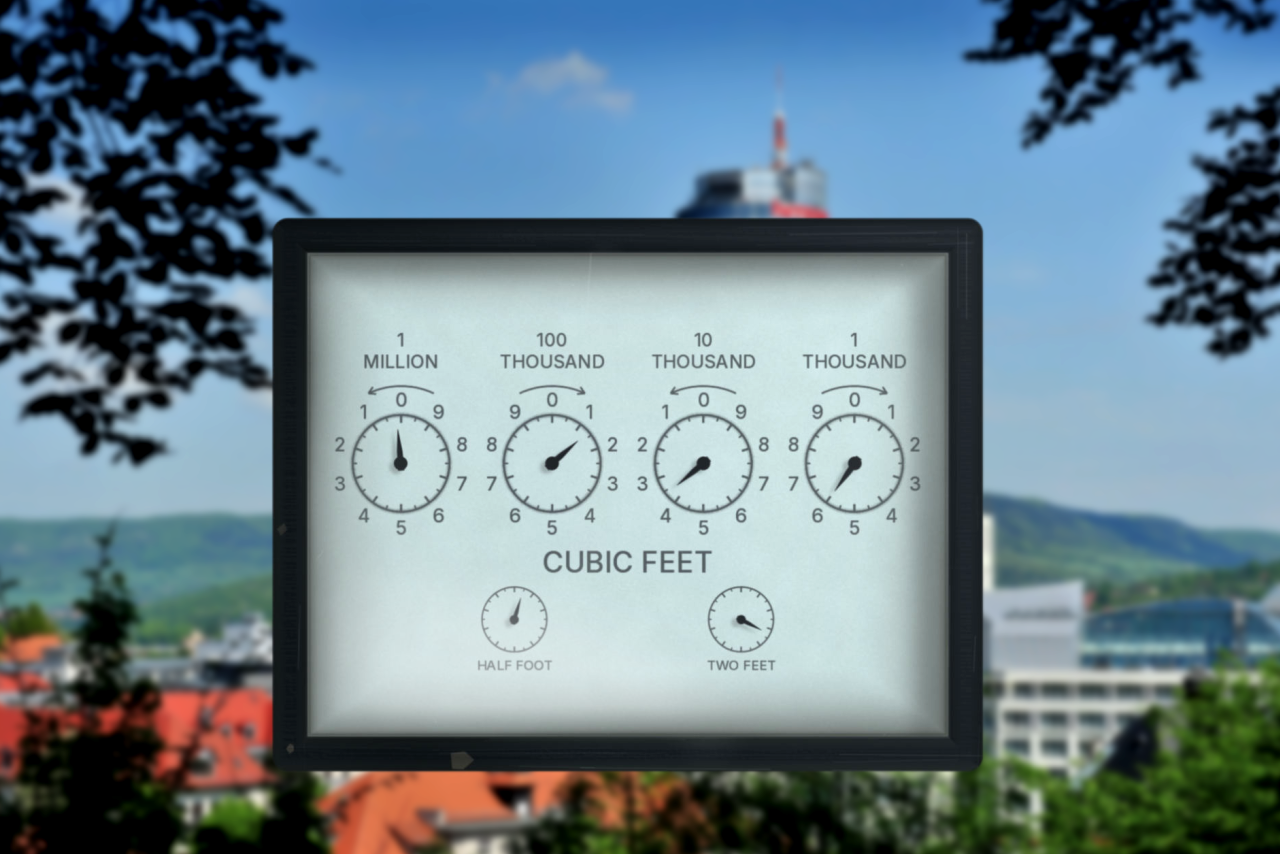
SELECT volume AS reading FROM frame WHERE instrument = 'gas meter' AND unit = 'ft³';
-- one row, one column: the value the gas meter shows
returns 13600 ft³
